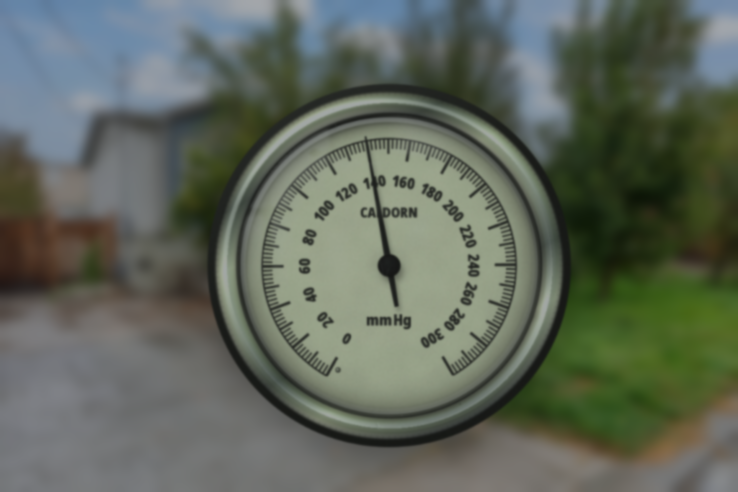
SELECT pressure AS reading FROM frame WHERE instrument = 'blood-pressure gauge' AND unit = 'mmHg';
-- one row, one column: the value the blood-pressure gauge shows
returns 140 mmHg
